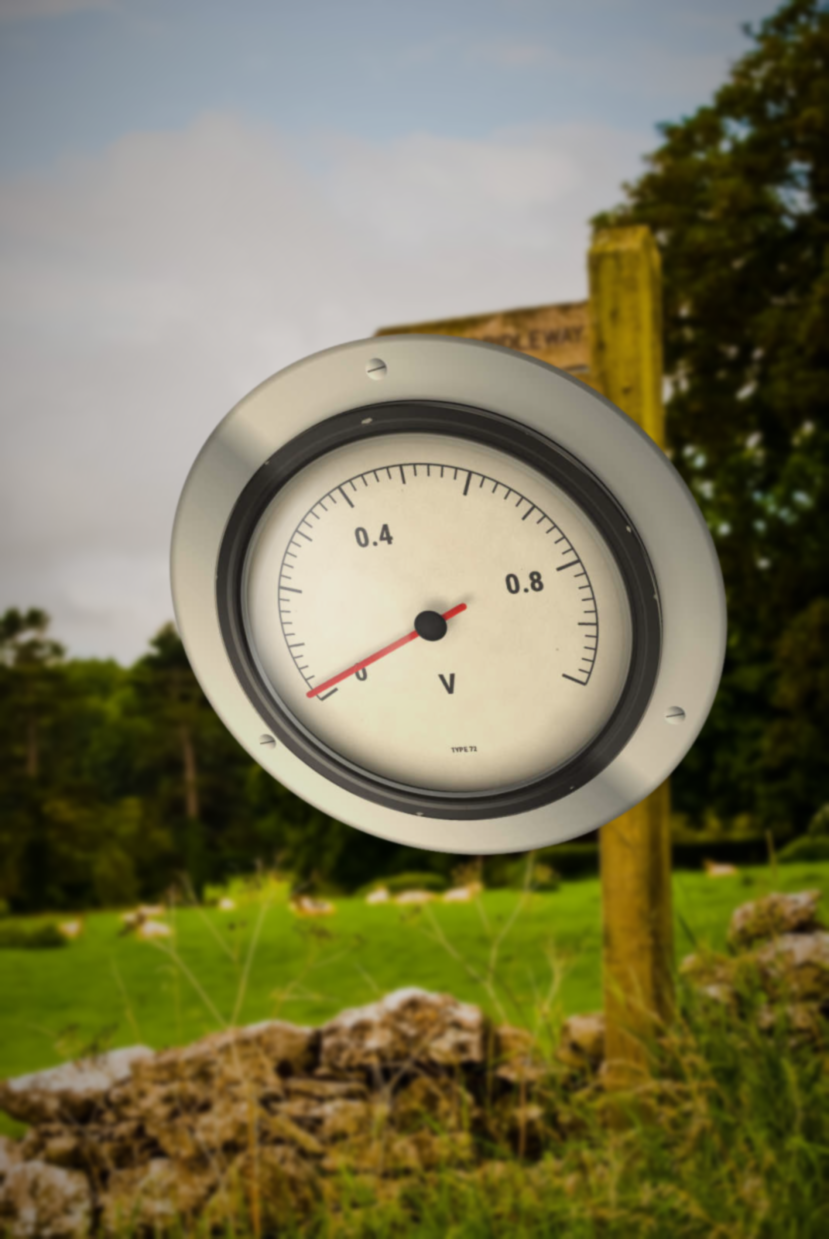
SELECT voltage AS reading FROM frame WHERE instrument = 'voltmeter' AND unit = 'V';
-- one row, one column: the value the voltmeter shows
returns 0.02 V
